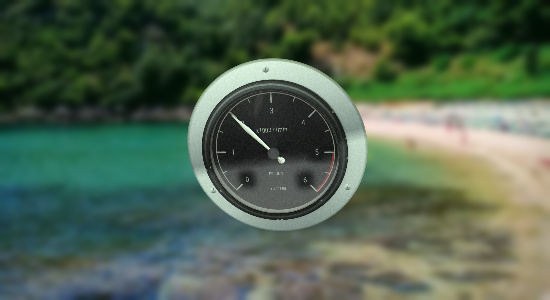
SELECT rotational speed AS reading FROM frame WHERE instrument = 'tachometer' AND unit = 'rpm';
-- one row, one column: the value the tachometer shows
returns 2000 rpm
